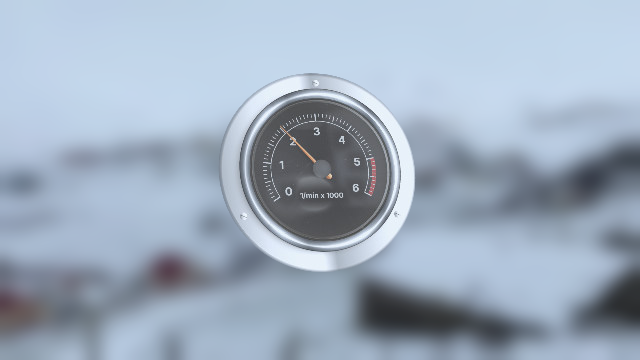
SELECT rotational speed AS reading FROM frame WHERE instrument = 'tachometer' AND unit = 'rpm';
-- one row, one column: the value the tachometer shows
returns 2000 rpm
